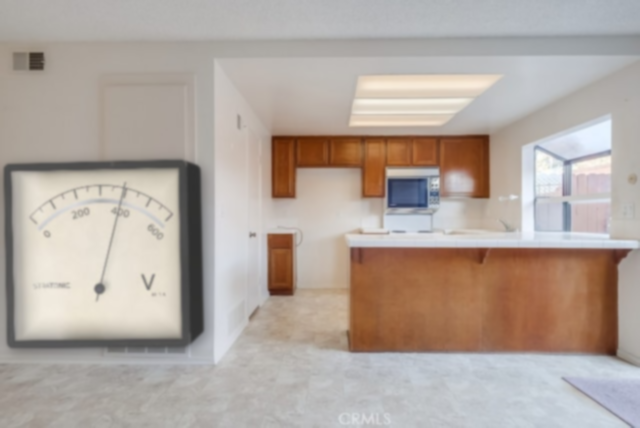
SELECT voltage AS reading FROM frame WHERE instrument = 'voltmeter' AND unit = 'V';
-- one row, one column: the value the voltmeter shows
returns 400 V
